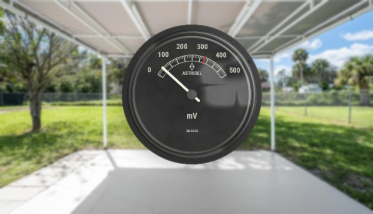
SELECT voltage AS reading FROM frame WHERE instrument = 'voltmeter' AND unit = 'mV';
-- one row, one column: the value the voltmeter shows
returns 50 mV
